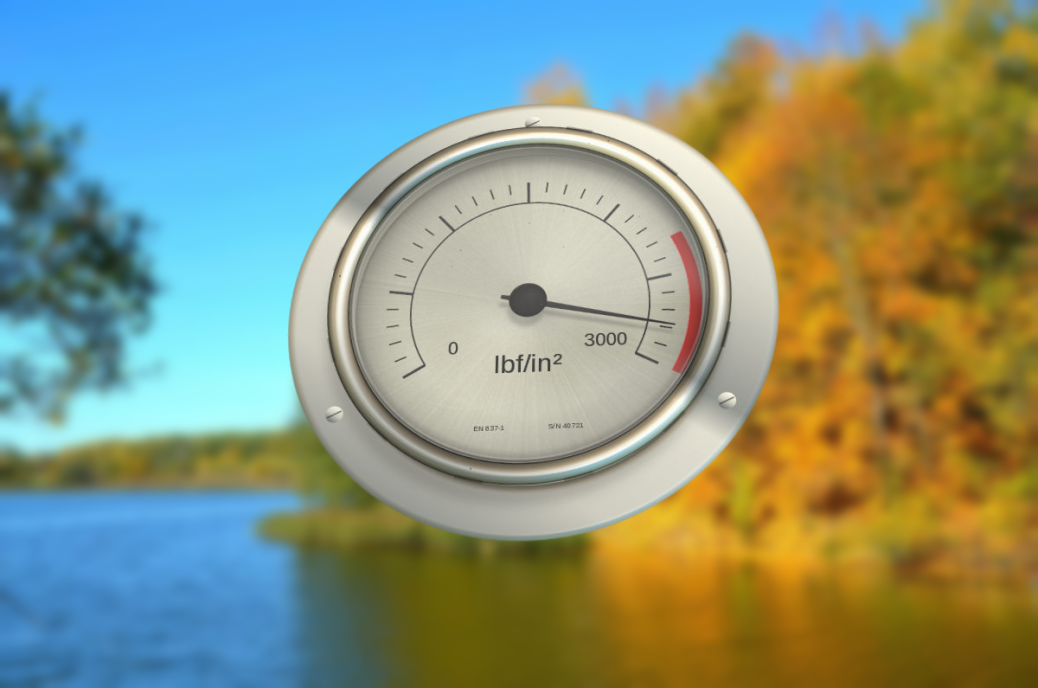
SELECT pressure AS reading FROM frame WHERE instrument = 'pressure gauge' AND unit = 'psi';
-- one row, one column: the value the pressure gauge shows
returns 2800 psi
